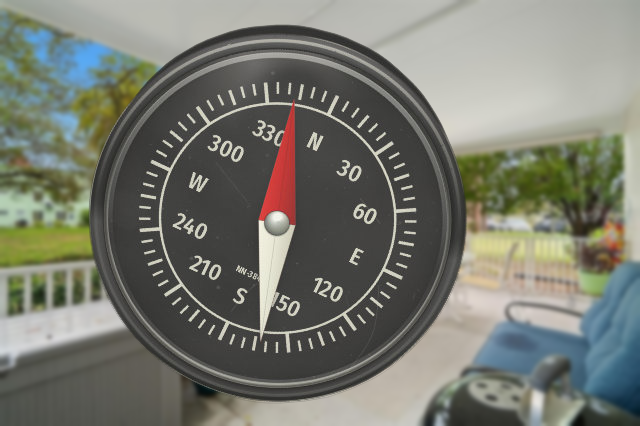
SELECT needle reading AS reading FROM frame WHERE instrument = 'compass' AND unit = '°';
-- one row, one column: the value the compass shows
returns 342.5 °
